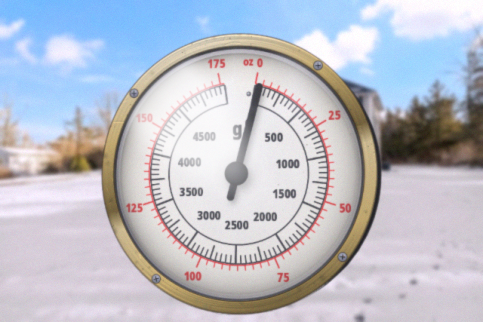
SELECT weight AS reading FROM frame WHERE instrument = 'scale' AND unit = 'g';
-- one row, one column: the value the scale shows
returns 50 g
